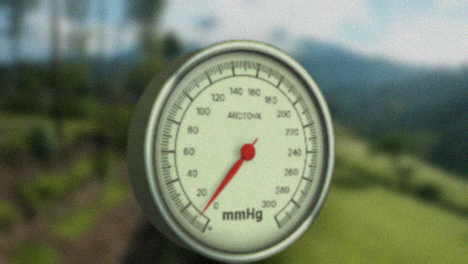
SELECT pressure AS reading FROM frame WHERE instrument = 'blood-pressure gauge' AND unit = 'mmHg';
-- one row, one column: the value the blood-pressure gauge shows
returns 10 mmHg
